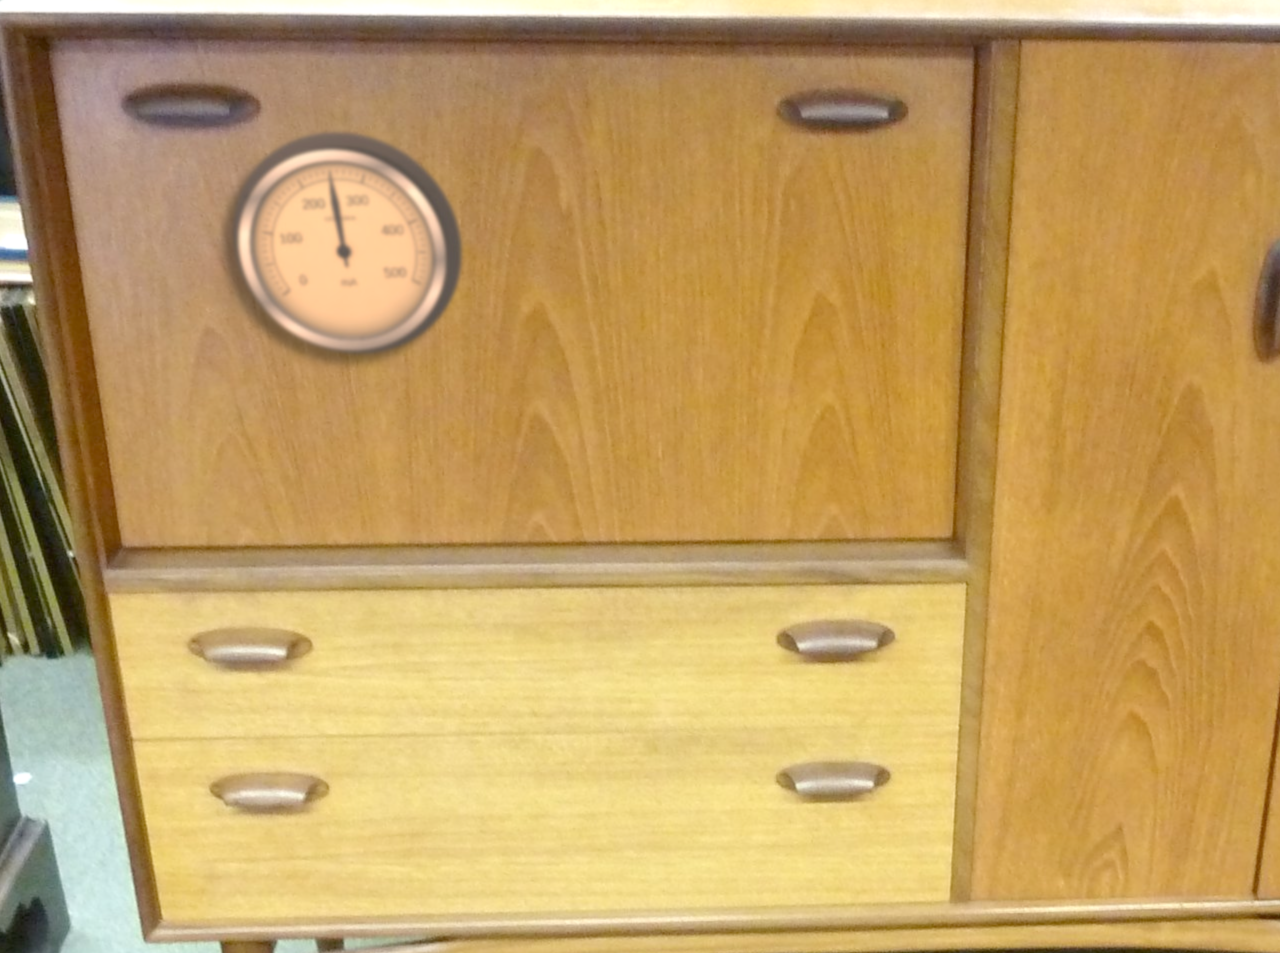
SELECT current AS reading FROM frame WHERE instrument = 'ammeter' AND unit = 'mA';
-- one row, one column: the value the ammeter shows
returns 250 mA
